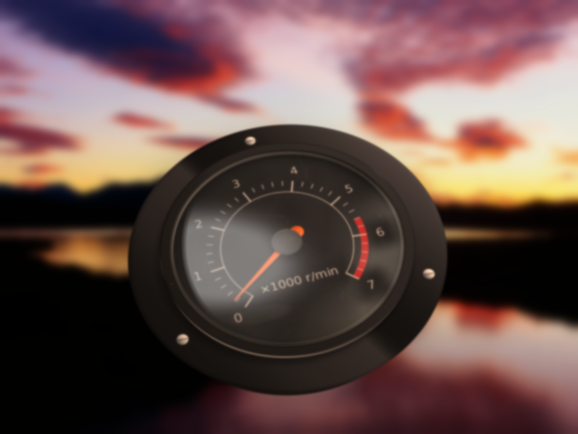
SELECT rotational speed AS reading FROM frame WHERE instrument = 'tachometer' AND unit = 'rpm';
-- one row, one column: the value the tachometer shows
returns 200 rpm
